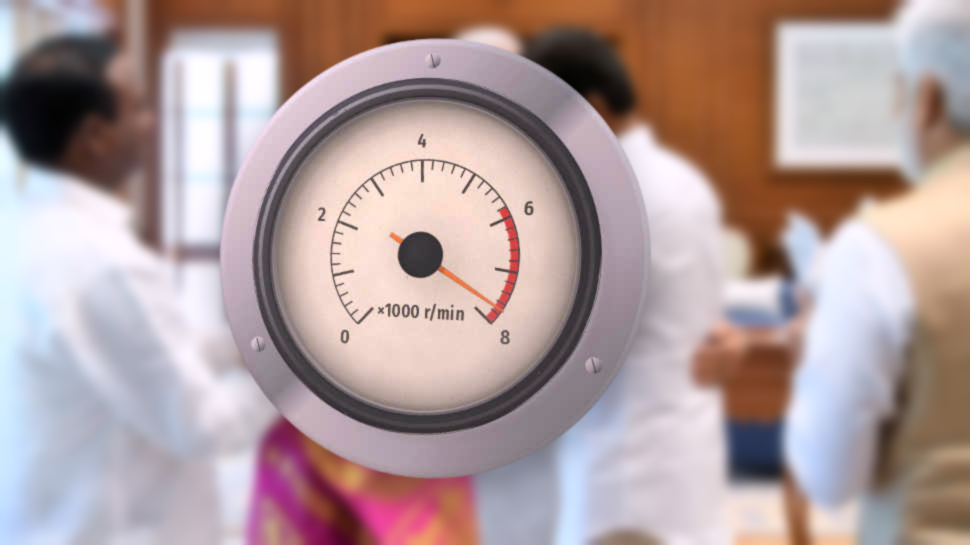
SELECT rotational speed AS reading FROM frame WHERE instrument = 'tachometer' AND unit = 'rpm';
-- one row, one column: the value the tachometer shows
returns 7700 rpm
